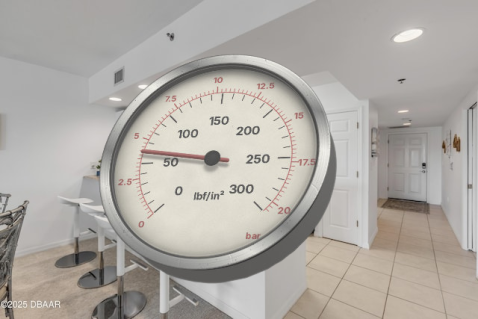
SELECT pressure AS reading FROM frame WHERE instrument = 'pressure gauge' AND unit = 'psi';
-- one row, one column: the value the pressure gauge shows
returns 60 psi
